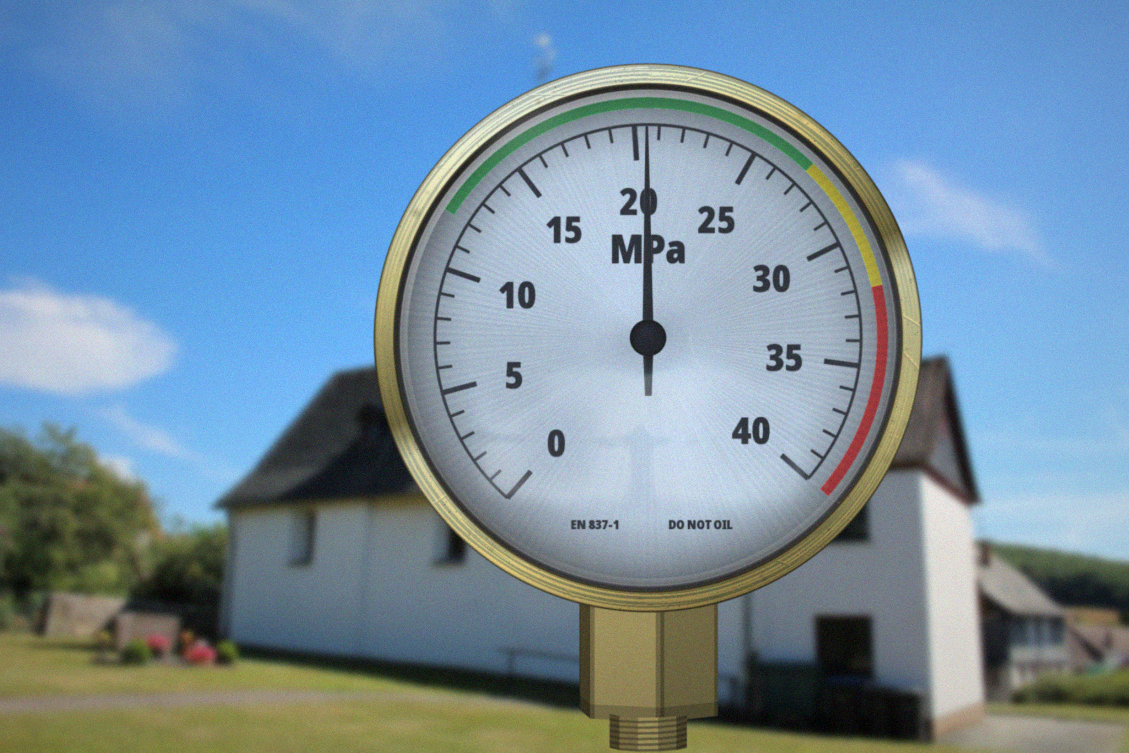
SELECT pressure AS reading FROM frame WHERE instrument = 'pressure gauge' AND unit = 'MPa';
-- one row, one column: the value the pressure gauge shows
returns 20.5 MPa
